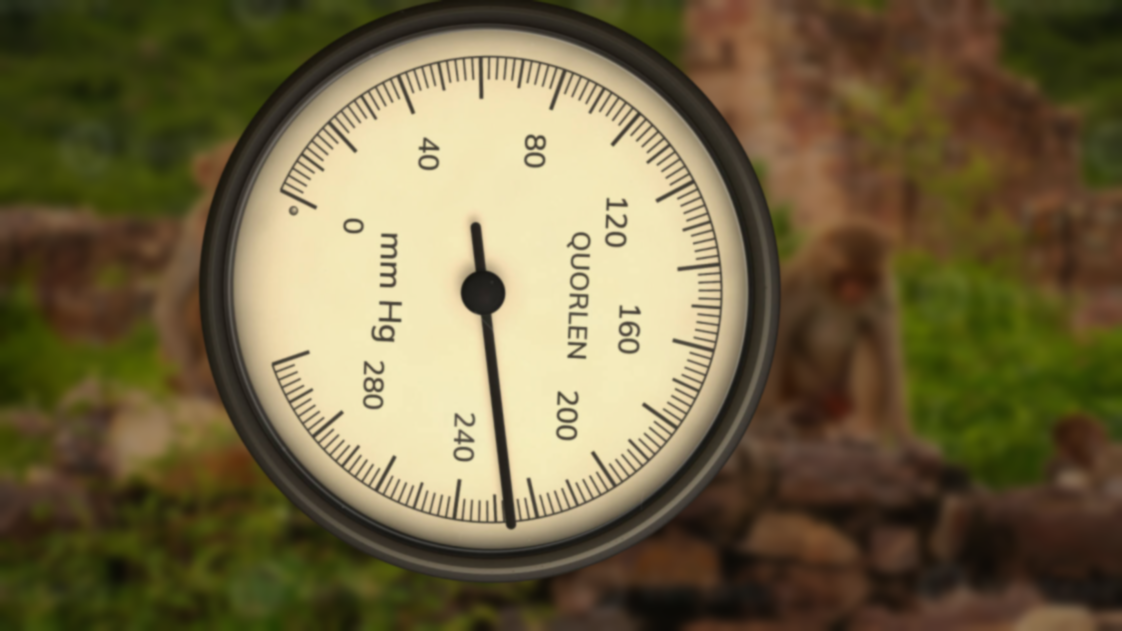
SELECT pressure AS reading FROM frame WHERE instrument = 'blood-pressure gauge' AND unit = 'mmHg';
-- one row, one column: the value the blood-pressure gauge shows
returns 226 mmHg
